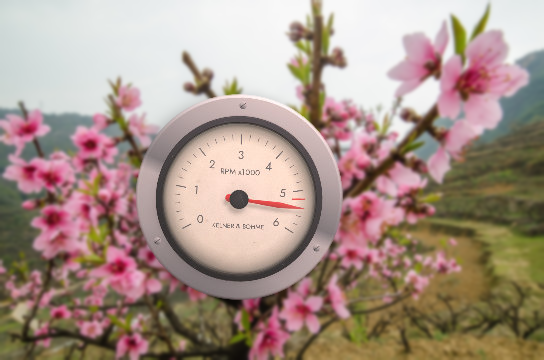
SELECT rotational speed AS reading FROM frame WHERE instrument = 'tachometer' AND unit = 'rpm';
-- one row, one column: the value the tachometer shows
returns 5400 rpm
